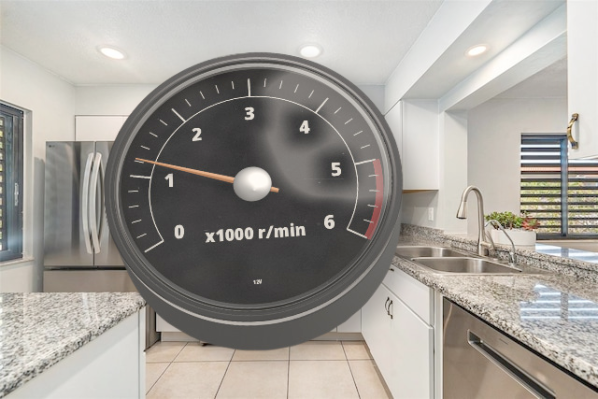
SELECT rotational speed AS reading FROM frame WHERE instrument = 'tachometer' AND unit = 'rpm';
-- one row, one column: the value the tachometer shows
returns 1200 rpm
